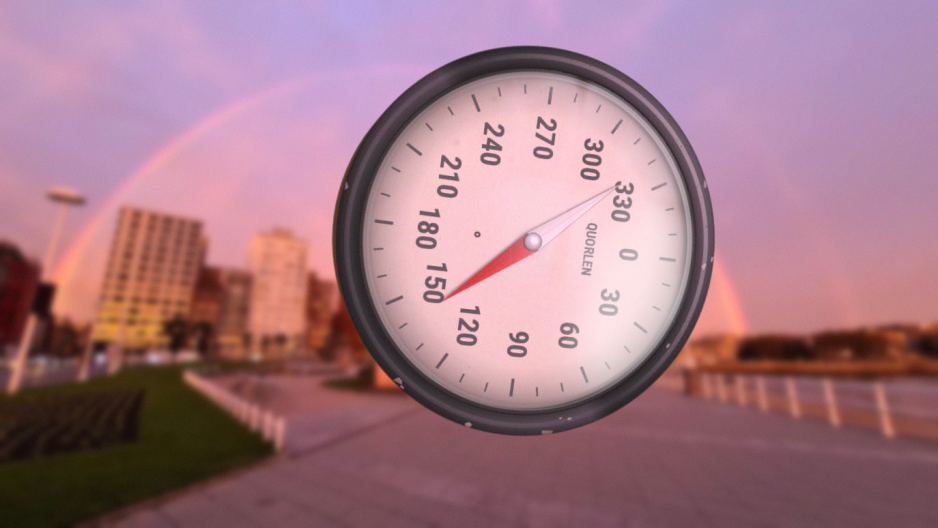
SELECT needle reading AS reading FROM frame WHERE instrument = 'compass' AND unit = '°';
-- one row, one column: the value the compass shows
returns 140 °
